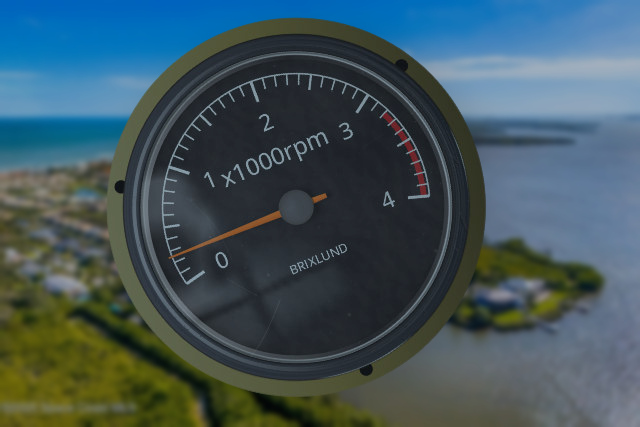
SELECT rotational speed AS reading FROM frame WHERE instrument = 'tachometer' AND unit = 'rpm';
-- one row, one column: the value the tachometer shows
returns 250 rpm
